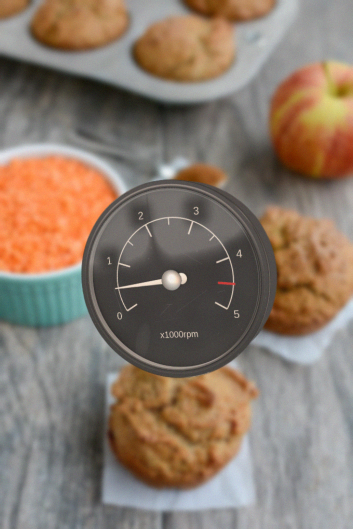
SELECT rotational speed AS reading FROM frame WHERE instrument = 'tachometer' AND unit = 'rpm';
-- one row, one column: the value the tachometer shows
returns 500 rpm
